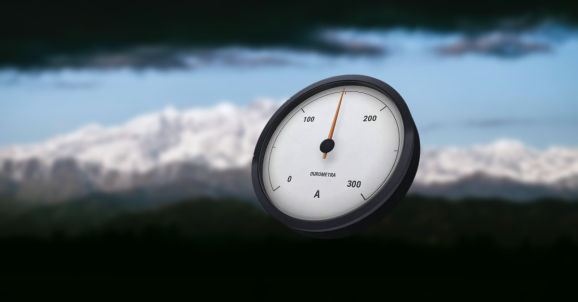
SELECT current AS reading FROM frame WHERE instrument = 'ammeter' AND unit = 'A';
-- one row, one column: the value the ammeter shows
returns 150 A
